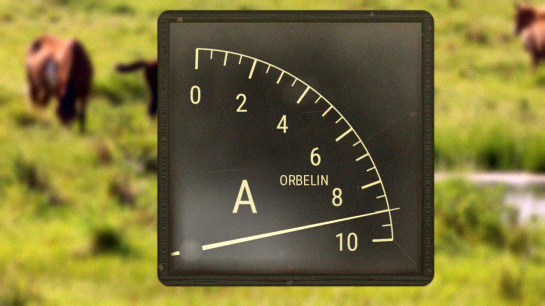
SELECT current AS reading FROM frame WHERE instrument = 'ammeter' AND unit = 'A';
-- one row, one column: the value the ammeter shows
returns 9 A
